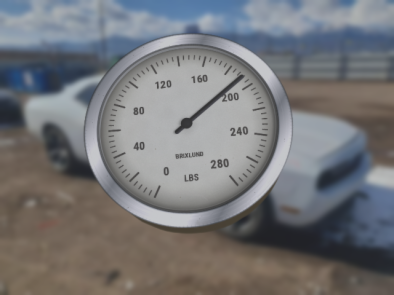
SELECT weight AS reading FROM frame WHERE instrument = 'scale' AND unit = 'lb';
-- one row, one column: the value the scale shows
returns 192 lb
